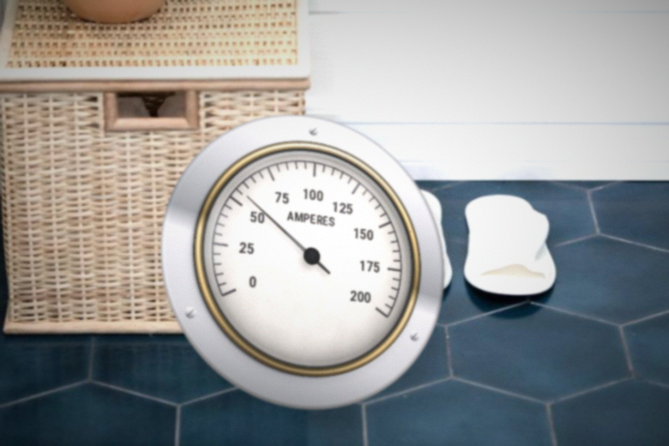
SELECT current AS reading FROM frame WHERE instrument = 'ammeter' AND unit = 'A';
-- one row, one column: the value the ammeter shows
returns 55 A
